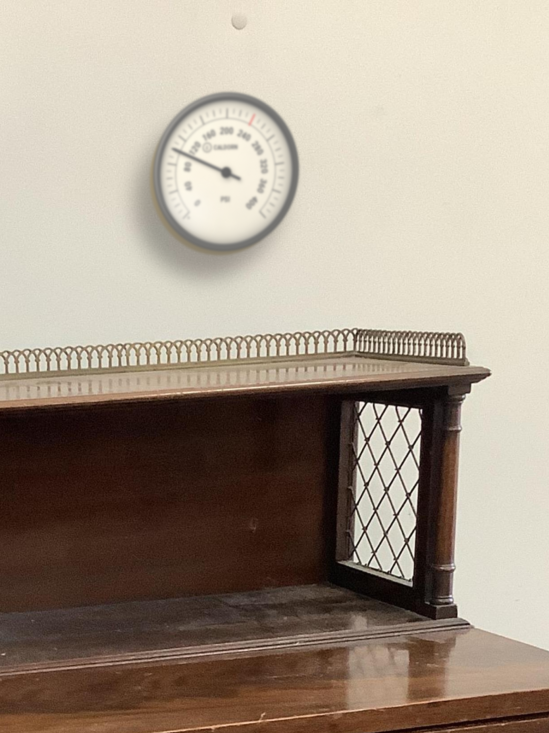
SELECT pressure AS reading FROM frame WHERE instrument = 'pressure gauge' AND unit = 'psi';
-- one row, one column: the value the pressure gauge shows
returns 100 psi
